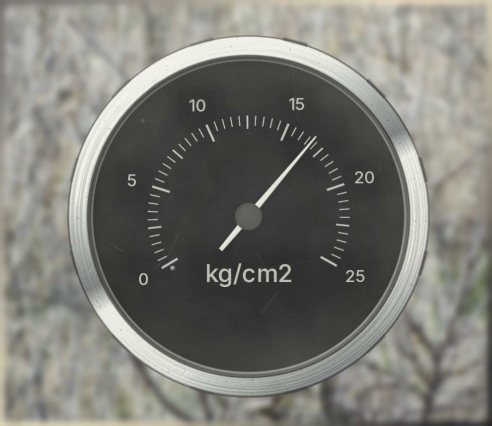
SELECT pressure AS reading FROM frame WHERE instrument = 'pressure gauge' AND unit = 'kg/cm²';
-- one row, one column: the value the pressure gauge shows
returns 16.75 kg/cm²
